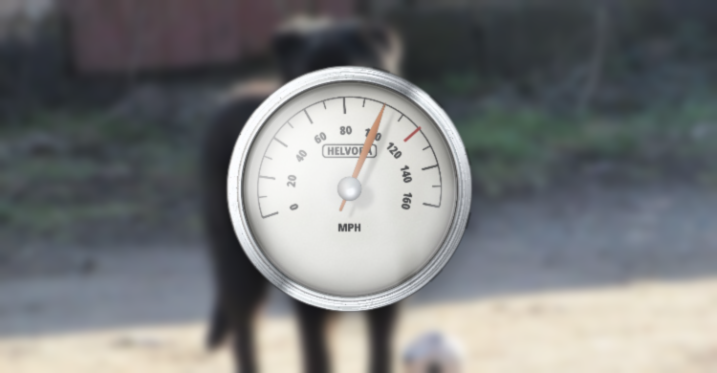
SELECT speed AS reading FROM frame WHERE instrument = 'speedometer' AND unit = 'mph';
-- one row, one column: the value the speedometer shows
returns 100 mph
